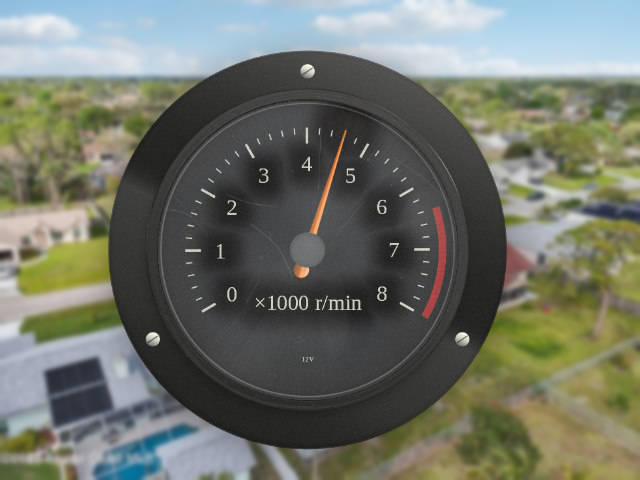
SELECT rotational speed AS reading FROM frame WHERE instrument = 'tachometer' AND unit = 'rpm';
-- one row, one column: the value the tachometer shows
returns 4600 rpm
